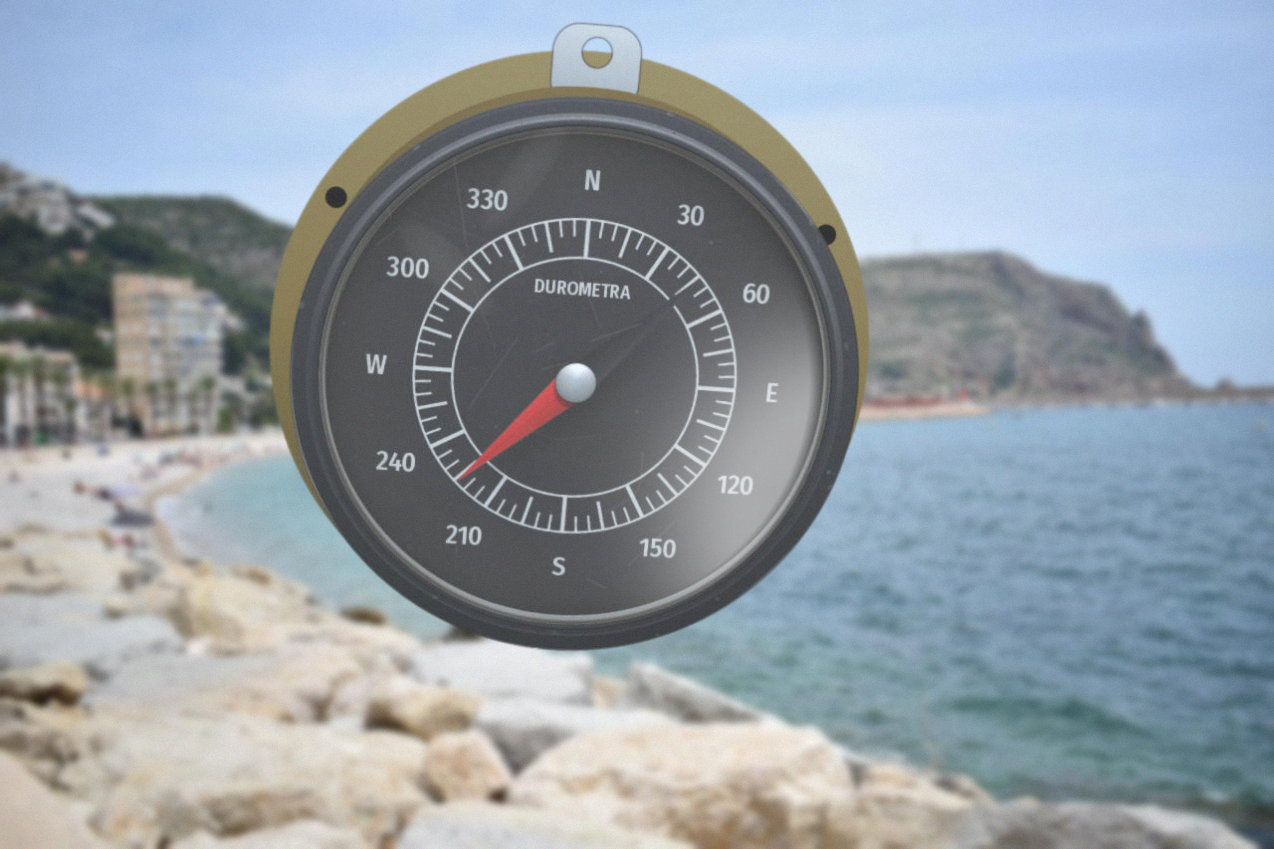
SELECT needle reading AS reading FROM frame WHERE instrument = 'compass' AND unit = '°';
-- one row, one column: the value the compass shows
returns 225 °
